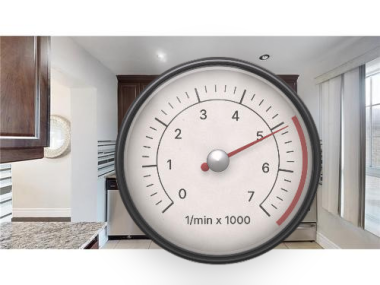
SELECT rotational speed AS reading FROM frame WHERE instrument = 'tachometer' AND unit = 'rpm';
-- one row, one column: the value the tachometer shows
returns 5100 rpm
